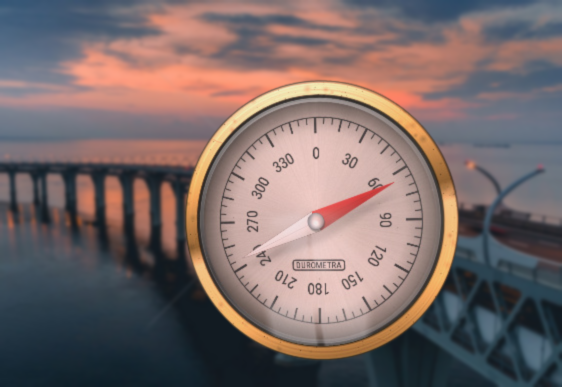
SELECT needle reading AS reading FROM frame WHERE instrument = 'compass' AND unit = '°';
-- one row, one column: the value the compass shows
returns 65 °
